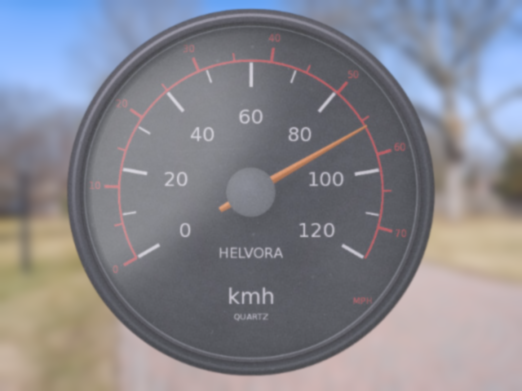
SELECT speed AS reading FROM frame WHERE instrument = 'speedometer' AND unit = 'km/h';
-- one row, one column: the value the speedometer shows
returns 90 km/h
